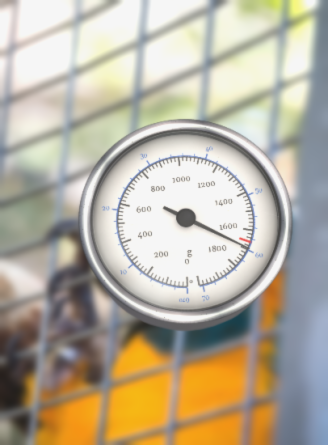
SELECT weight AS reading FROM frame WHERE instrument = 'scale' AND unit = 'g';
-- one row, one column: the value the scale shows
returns 1700 g
